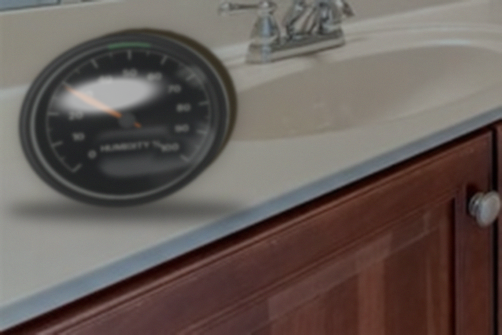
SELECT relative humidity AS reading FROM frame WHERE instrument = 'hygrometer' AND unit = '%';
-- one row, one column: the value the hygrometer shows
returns 30 %
